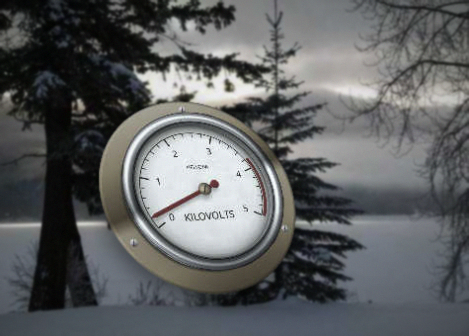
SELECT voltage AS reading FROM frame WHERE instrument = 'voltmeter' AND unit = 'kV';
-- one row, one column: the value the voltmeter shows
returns 0.2 kV
